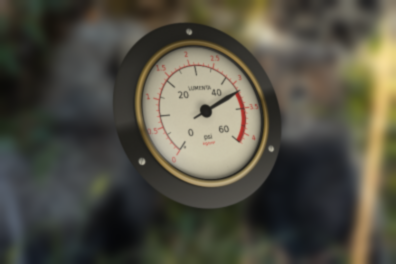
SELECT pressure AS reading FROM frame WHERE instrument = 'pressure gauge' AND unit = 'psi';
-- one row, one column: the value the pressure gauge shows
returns 45 psi
